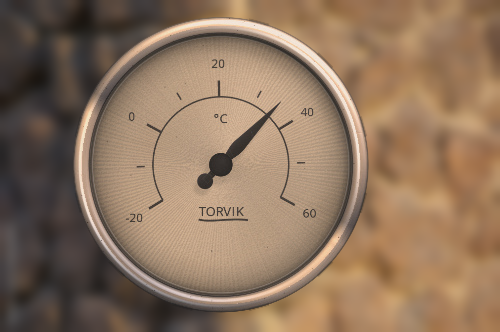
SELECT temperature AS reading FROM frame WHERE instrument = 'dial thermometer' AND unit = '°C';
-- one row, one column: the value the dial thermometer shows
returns 35 °C
